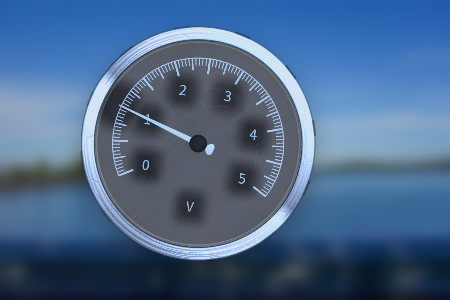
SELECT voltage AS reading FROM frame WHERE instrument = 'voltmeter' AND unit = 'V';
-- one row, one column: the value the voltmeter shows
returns 1 V
